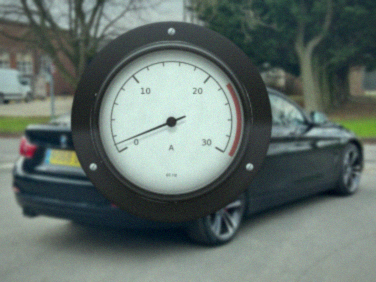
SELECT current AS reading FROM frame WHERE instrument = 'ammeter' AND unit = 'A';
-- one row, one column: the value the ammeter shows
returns 1 A
